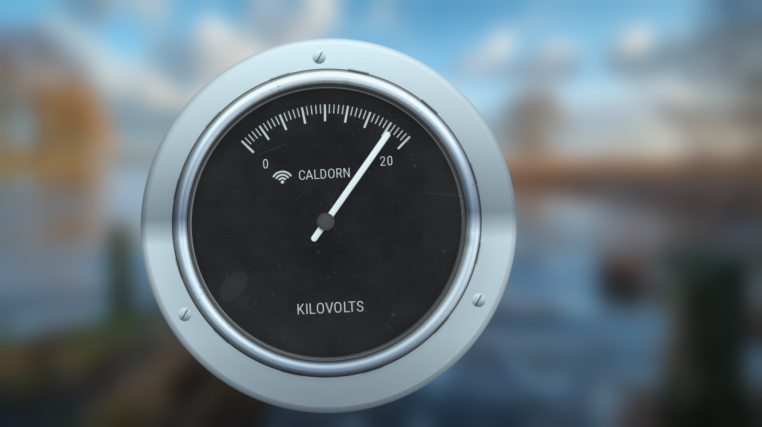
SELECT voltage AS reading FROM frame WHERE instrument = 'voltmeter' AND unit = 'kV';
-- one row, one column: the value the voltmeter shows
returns 18 kV
